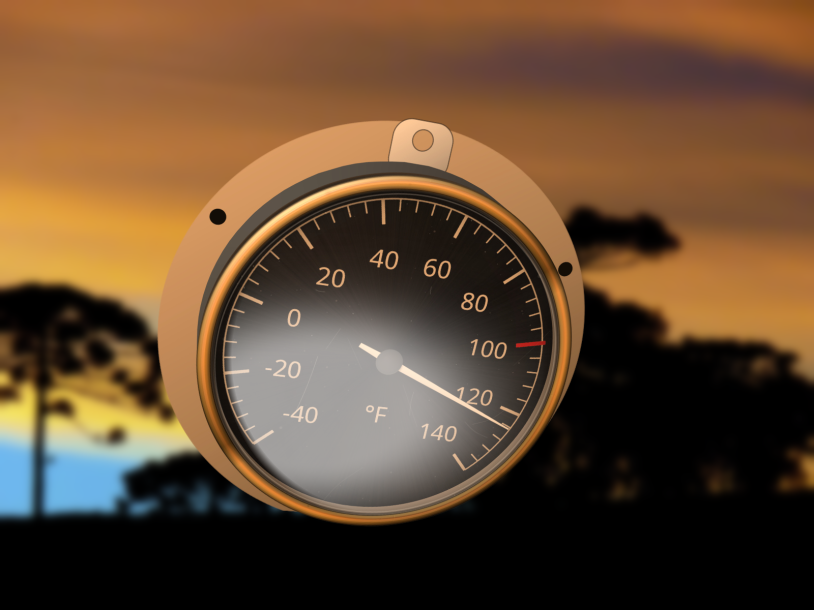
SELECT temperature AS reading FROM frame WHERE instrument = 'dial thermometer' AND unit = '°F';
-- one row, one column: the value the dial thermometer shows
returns 124 °F
